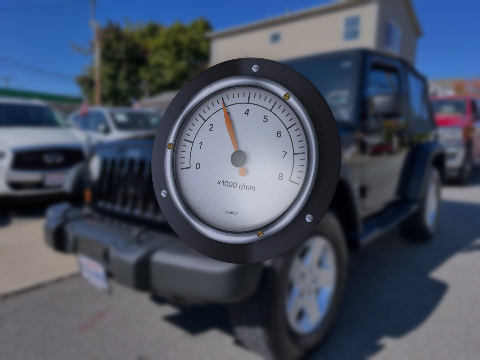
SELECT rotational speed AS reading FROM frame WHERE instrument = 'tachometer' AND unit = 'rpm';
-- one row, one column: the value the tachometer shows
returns 3000 rpm
